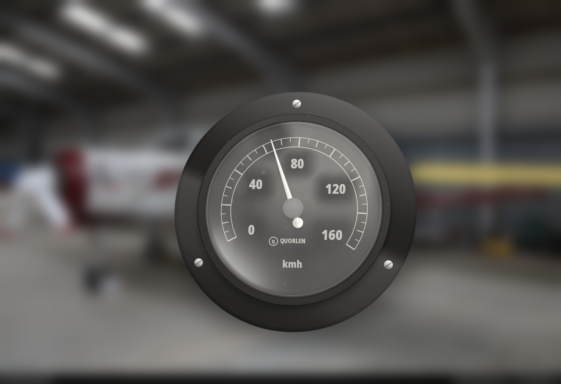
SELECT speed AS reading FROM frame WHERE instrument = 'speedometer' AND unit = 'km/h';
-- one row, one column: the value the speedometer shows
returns 65 km/h
